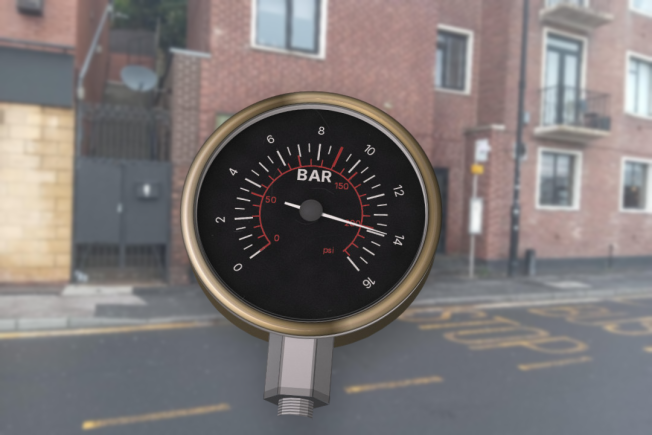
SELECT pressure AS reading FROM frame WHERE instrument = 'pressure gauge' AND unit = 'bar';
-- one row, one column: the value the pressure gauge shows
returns 14 bar
